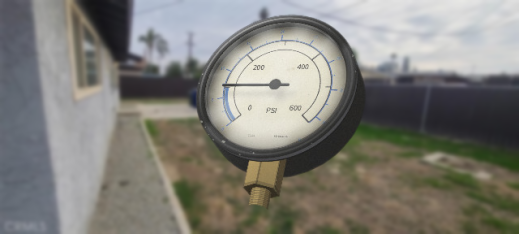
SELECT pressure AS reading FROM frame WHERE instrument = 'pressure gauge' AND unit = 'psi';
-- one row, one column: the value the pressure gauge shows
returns 100 psi
